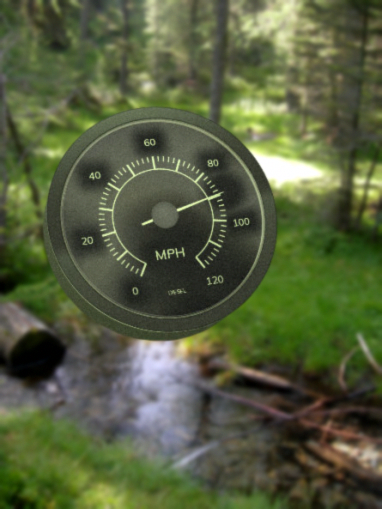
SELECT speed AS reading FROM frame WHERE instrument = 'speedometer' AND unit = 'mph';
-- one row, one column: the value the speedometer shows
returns 90 mph
